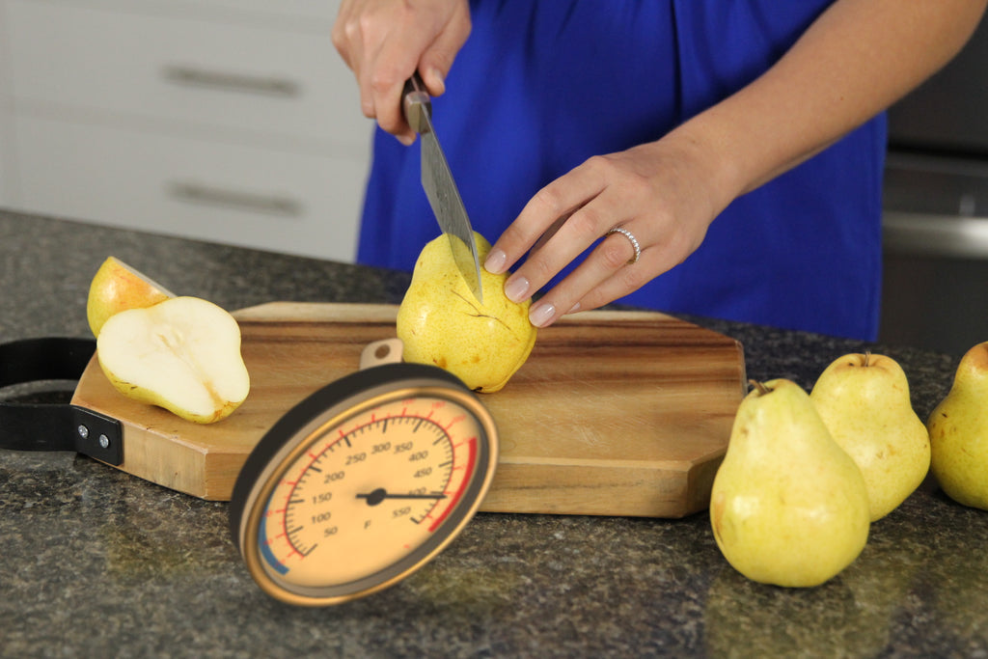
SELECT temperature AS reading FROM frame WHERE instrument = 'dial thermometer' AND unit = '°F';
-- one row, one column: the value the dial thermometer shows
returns 500 °F
